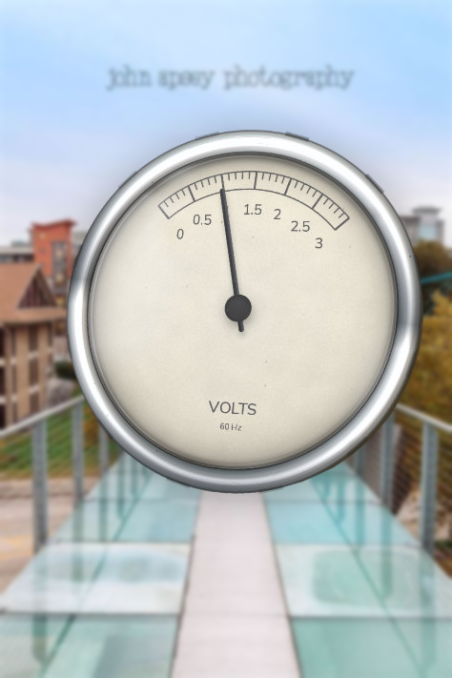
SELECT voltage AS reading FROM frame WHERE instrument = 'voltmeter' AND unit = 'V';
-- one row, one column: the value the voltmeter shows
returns 1 V
